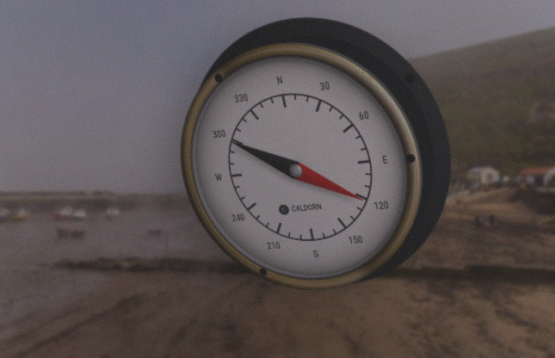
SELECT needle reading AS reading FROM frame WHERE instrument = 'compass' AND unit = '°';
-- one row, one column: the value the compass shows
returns 120 °
